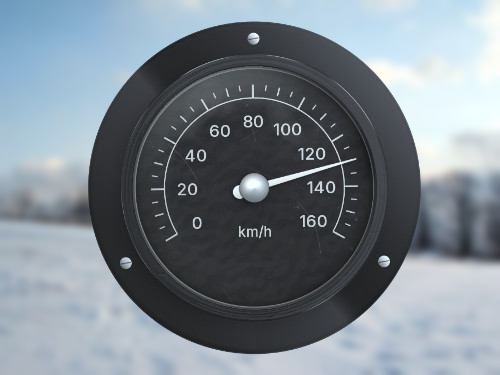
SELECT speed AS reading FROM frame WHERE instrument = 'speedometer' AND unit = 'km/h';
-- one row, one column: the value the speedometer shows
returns 130 km/h
